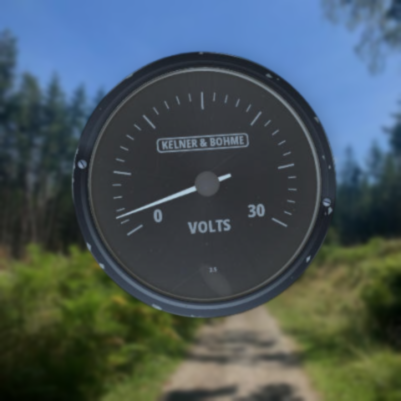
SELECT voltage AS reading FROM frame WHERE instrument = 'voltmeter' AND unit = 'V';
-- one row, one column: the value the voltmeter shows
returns 1.5 V
